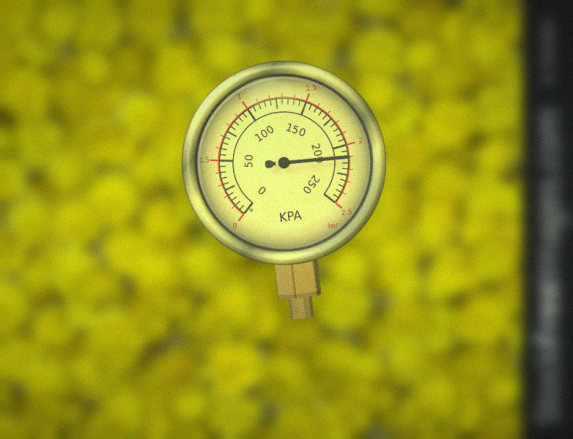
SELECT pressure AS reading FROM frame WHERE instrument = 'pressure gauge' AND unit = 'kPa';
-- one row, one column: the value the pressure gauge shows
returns 210 kPa
